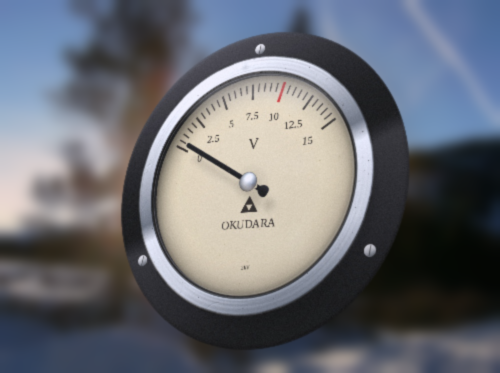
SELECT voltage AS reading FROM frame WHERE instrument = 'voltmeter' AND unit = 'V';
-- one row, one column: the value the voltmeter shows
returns 0.5 V
